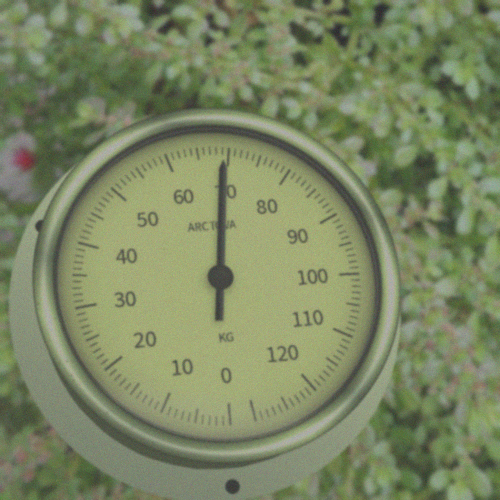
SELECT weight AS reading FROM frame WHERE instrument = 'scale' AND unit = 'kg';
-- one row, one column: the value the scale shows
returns 69 kg
